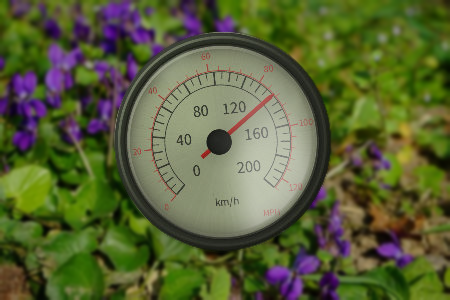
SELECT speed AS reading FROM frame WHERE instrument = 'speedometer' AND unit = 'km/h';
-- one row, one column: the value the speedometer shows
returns 140 km/h
